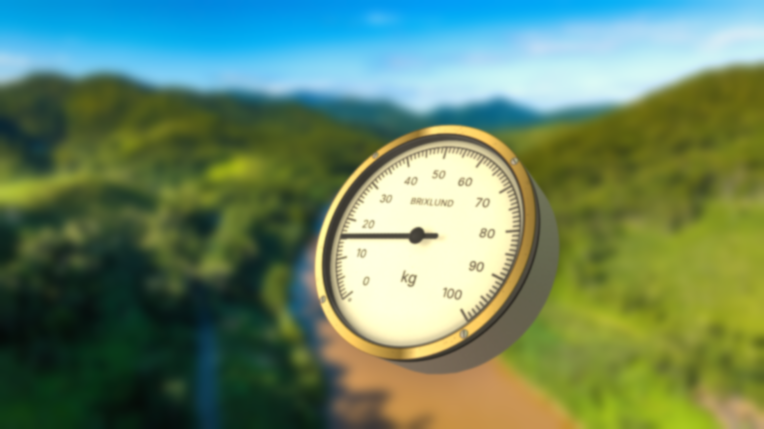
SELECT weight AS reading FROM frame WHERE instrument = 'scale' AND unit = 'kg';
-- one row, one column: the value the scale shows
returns 15 kg
